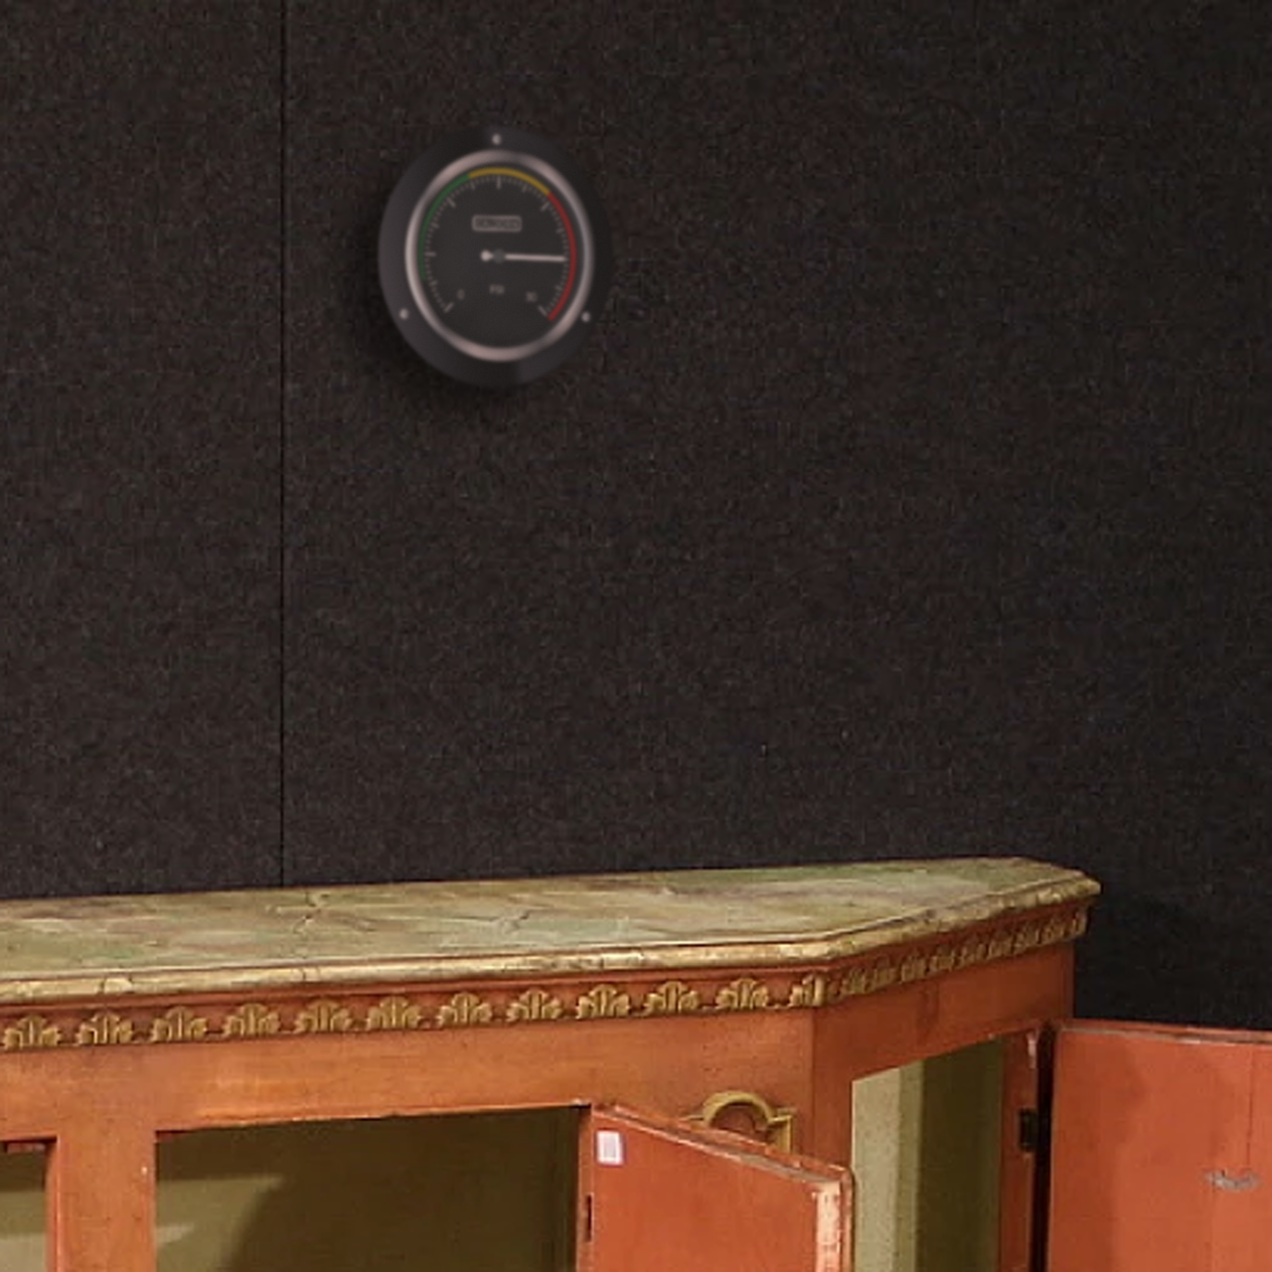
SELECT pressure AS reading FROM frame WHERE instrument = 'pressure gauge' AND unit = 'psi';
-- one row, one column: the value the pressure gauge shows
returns 25 psi
